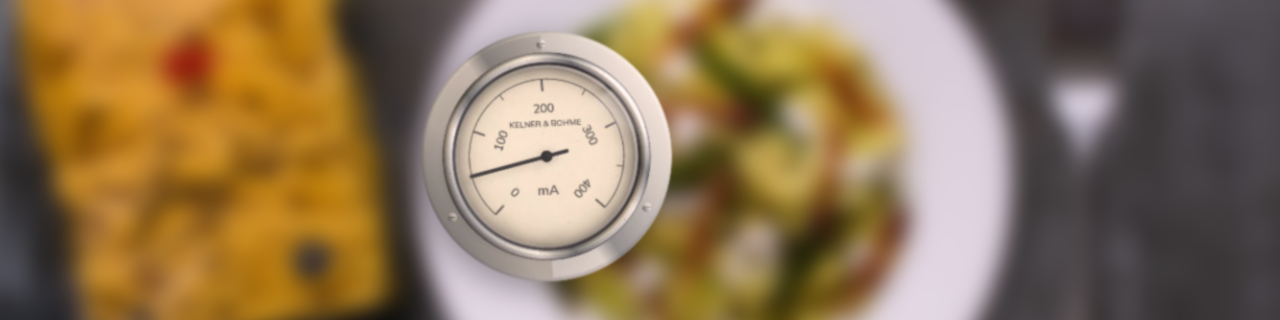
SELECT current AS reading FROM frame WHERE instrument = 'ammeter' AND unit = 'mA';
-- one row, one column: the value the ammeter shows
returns 50 mA
